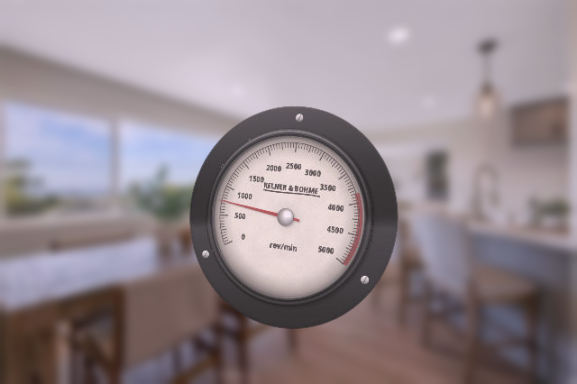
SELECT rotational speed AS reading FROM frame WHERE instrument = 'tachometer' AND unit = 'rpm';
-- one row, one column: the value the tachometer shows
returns 750 rpm
